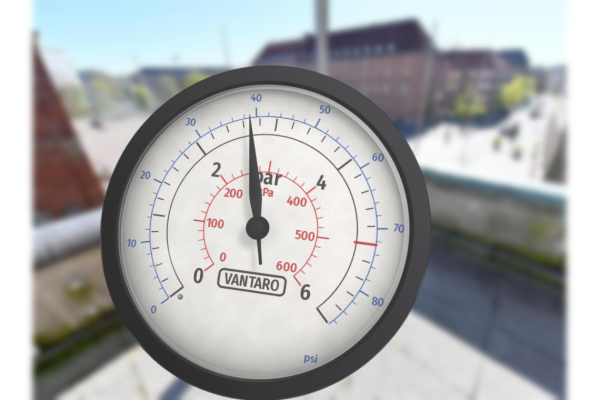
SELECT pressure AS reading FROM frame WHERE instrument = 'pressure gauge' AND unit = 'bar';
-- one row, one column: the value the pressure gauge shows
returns 2.7 bar
